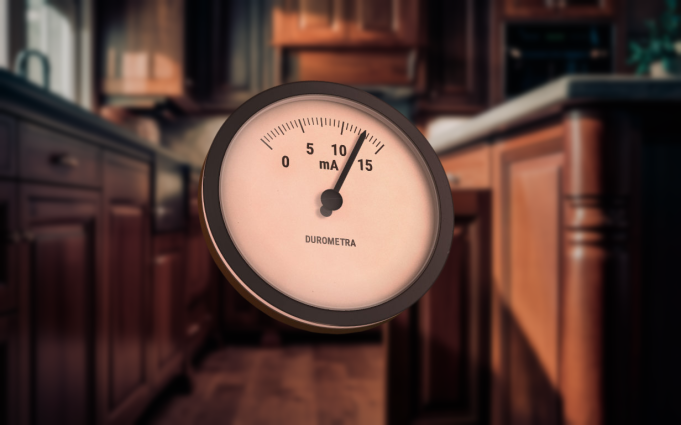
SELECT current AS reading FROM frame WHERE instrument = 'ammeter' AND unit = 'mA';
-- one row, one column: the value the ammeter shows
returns 12.5 mA
